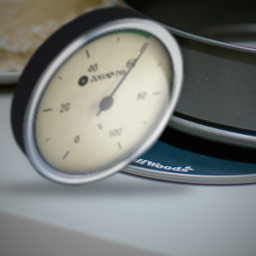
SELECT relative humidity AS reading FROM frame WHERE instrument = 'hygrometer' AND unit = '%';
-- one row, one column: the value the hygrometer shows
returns 60 %
